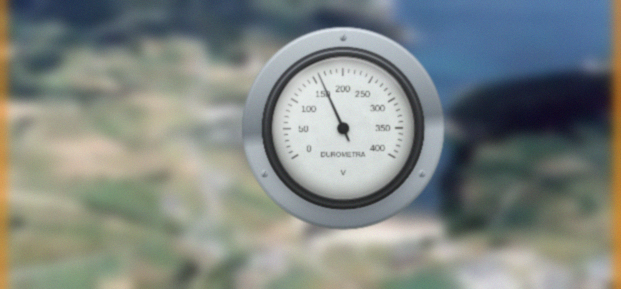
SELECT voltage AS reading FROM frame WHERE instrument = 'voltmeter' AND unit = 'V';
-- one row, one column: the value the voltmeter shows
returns 160 V
